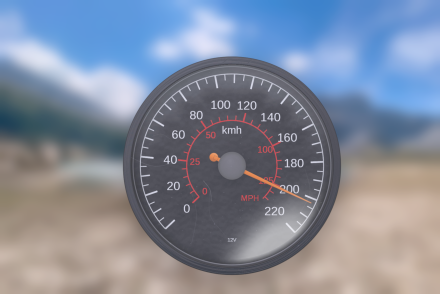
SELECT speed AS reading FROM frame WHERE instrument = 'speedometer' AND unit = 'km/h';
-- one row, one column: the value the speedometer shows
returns 202.5 km/h
